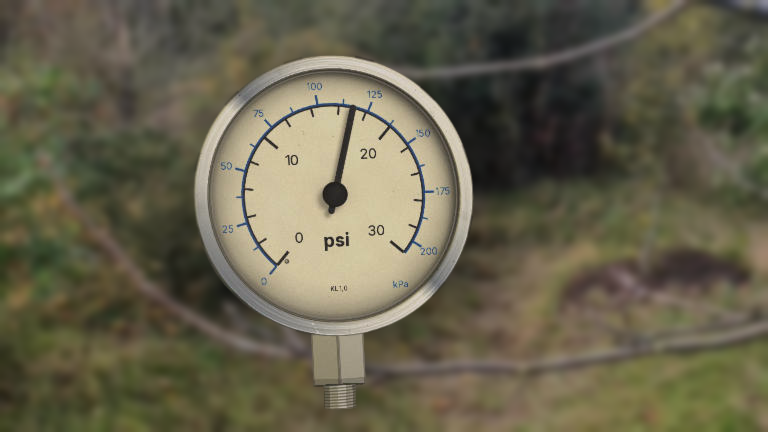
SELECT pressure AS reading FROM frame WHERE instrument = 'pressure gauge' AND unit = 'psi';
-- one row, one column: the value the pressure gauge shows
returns 17 psi
